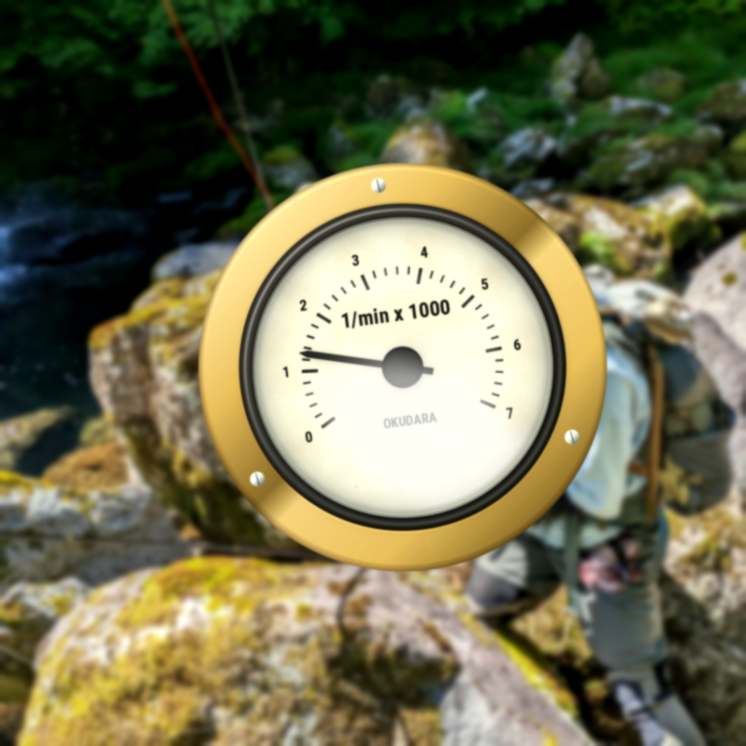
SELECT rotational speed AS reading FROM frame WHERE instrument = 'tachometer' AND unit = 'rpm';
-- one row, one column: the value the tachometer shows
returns 1300 rpm
